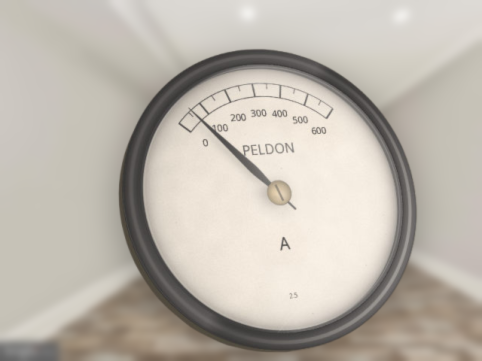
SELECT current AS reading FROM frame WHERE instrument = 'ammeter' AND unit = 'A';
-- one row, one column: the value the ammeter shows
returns 50 A
